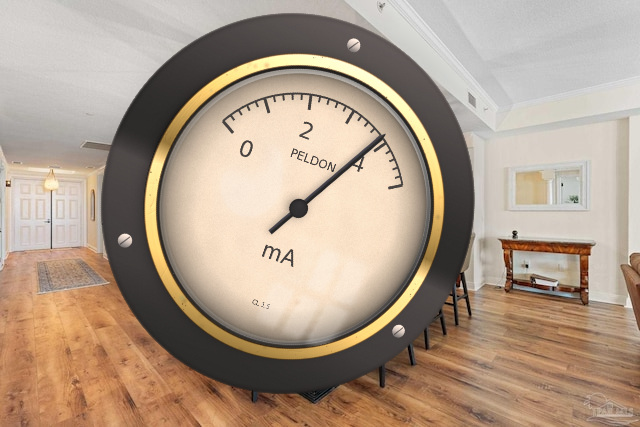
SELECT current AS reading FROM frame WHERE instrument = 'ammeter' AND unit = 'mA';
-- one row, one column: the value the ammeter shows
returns 3.8 mA
